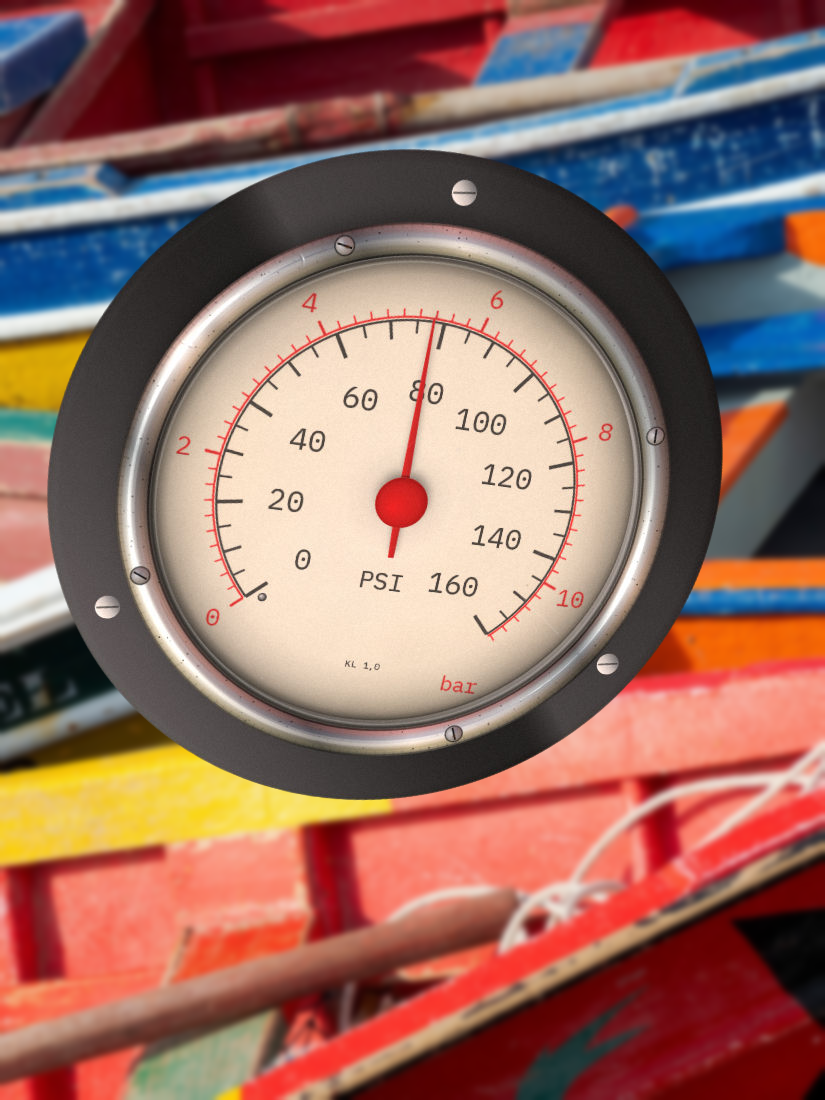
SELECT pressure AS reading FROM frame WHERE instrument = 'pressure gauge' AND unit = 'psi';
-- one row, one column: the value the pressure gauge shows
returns 77.5 psi
